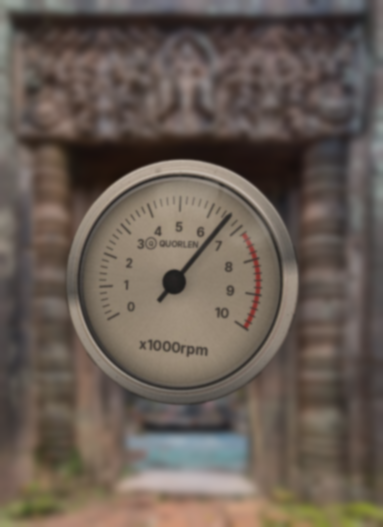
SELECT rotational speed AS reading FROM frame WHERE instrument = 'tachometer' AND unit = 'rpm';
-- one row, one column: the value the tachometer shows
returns 6600 rpm
